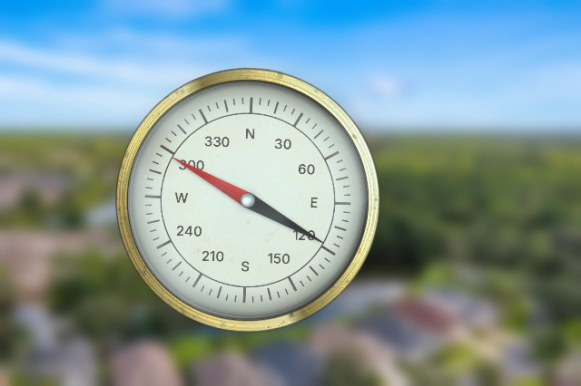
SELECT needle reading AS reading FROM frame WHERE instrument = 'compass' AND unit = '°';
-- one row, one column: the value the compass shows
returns 297.5 °
